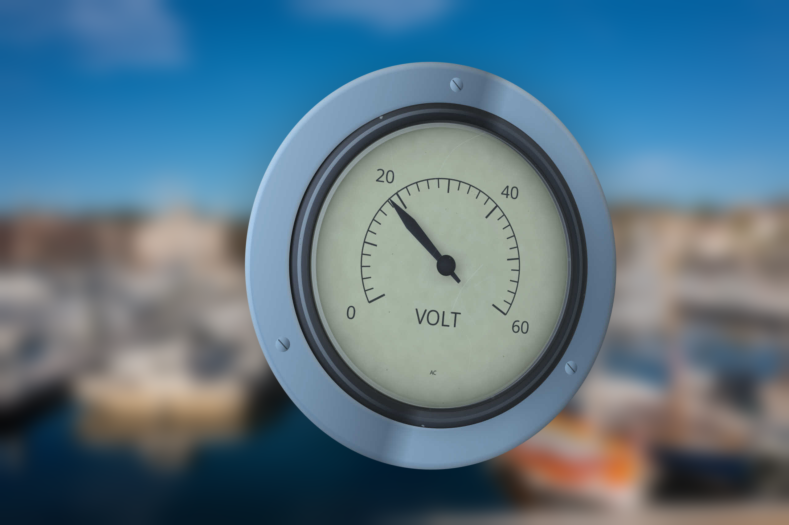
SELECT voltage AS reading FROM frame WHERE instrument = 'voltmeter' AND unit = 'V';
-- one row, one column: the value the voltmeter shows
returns 18 V
